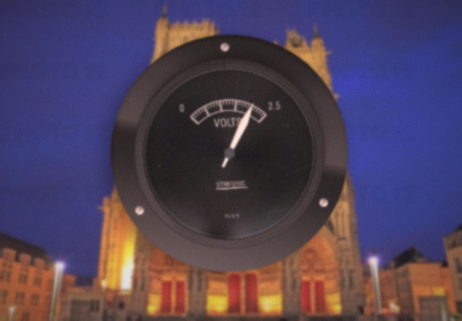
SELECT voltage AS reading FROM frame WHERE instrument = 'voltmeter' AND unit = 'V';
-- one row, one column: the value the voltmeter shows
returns 2 V
